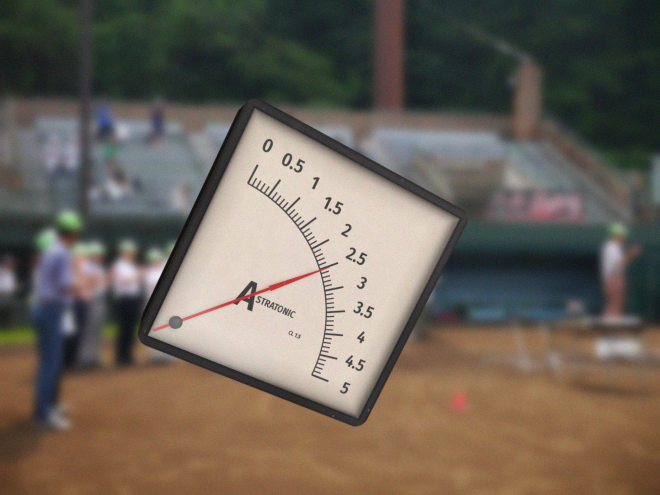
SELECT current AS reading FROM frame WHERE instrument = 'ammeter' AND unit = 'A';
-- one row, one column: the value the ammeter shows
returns 2.5 A
